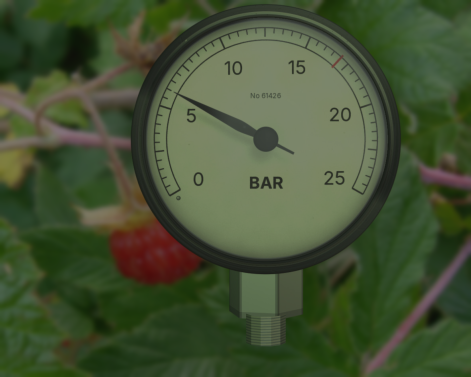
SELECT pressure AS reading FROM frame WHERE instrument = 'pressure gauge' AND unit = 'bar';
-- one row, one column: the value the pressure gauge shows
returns 6 bar
